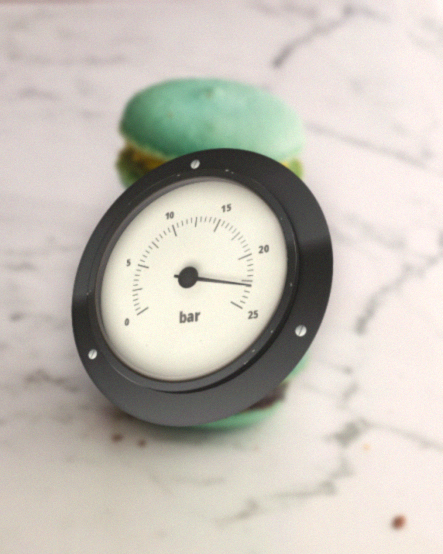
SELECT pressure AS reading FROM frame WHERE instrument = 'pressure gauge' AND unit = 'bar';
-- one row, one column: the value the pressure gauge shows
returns 23 bar
